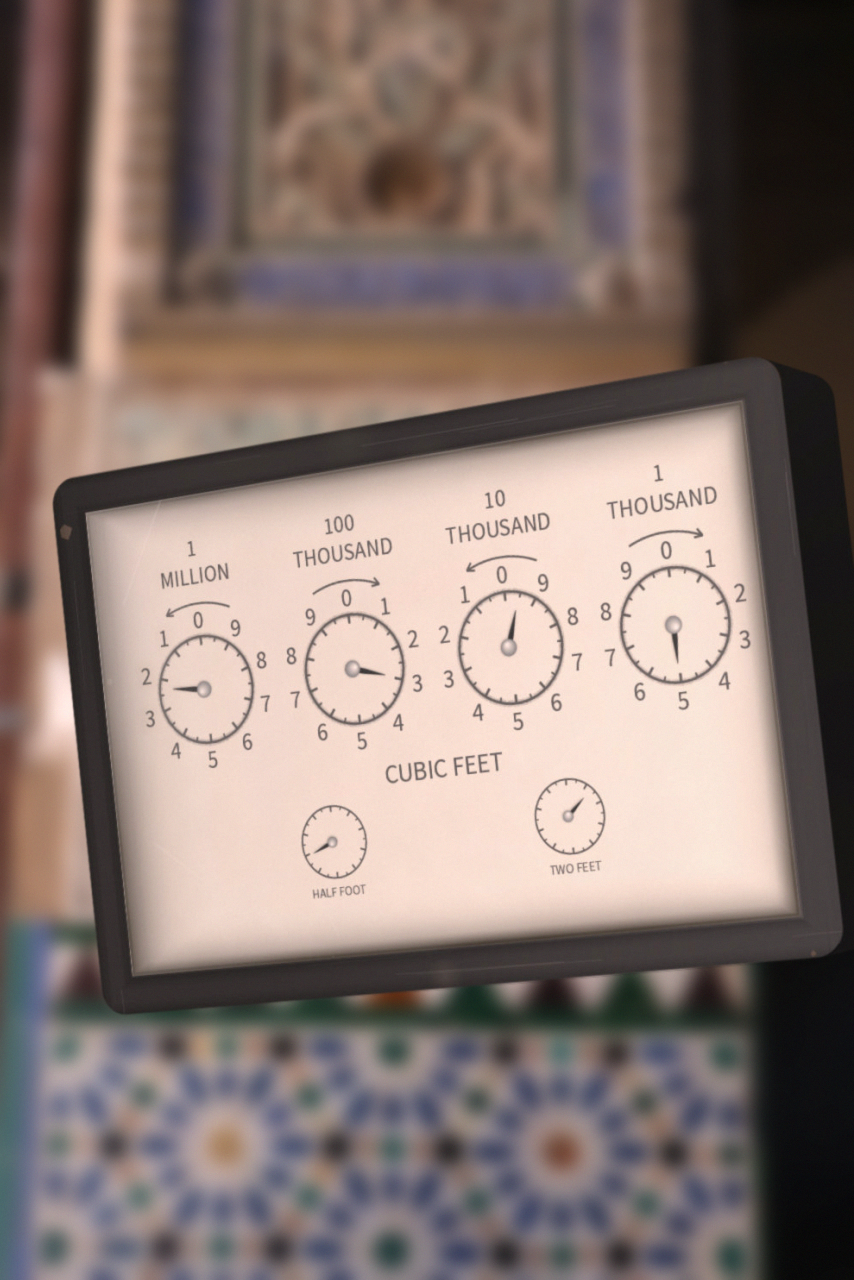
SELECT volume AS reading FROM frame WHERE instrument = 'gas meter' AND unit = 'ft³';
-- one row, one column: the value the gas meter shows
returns 229500 ft³
